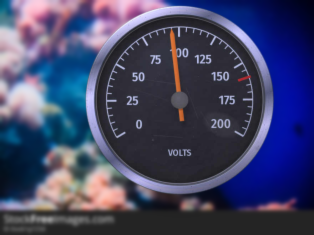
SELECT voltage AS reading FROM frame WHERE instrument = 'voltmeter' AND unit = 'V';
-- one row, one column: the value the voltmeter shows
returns 95 V
